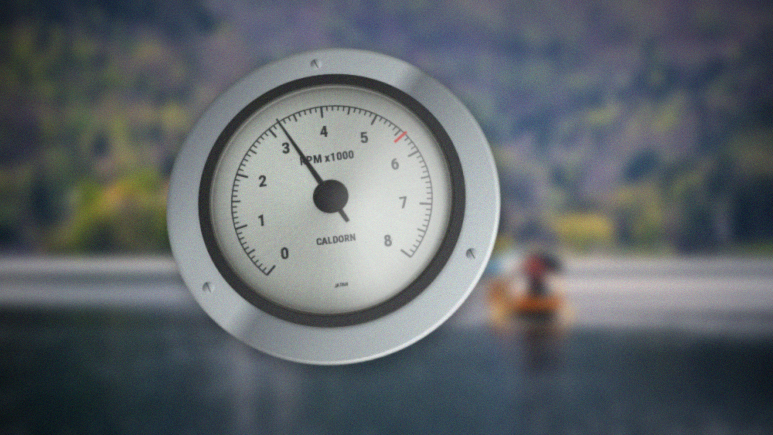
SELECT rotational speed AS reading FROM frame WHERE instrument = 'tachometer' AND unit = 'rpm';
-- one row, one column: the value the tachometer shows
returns 3200 rpm
